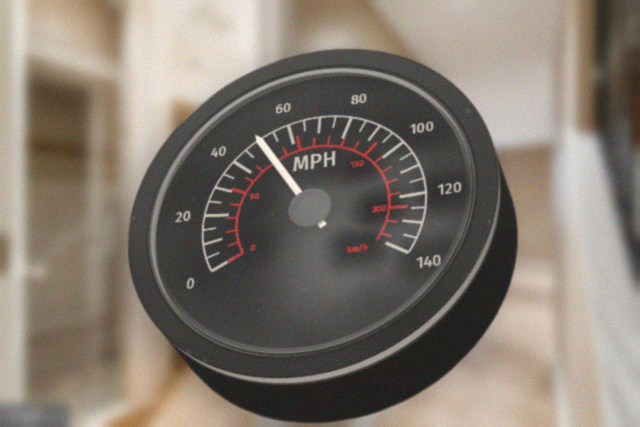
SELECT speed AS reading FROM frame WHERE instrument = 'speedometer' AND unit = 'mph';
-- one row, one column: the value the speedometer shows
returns 50 mph
